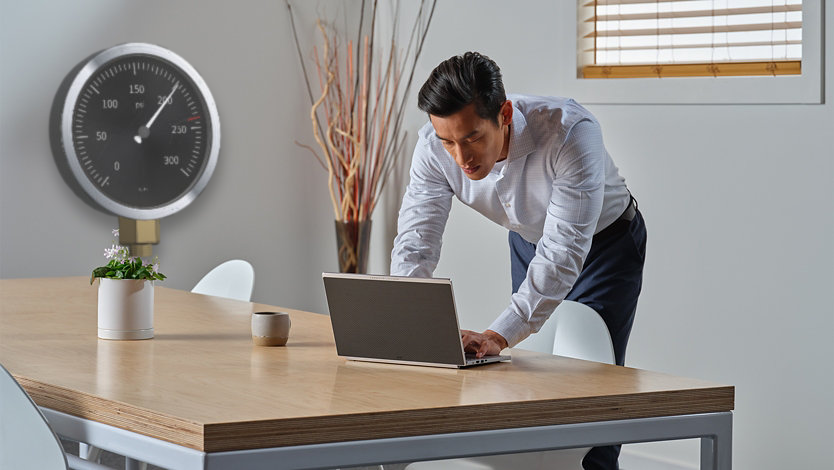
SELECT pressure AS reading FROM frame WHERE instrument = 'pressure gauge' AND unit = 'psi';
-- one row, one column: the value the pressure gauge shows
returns 200 psi
